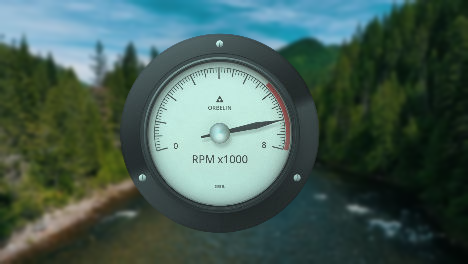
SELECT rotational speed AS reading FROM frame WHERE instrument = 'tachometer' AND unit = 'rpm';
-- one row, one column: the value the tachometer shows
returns 7000 rpm
